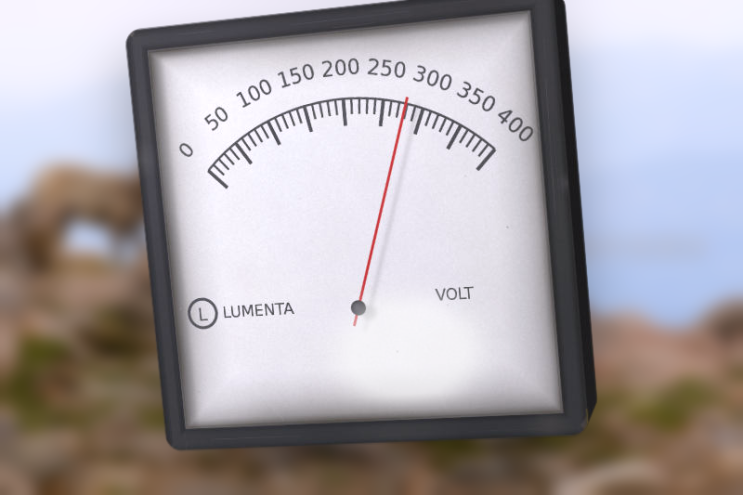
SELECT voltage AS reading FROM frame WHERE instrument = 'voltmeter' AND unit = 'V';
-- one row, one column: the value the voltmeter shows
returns 280 V
